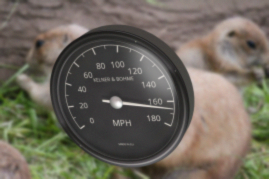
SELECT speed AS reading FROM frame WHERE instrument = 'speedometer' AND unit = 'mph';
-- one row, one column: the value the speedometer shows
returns 165 mph
